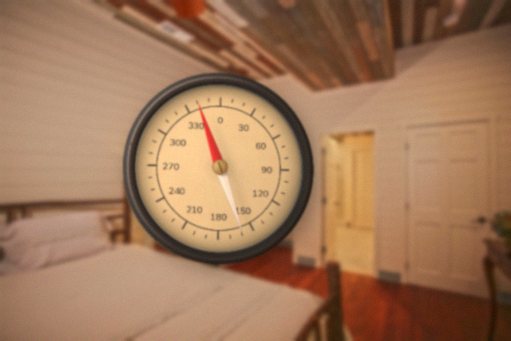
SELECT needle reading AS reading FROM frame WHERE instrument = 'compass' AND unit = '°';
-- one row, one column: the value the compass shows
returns 340 °
